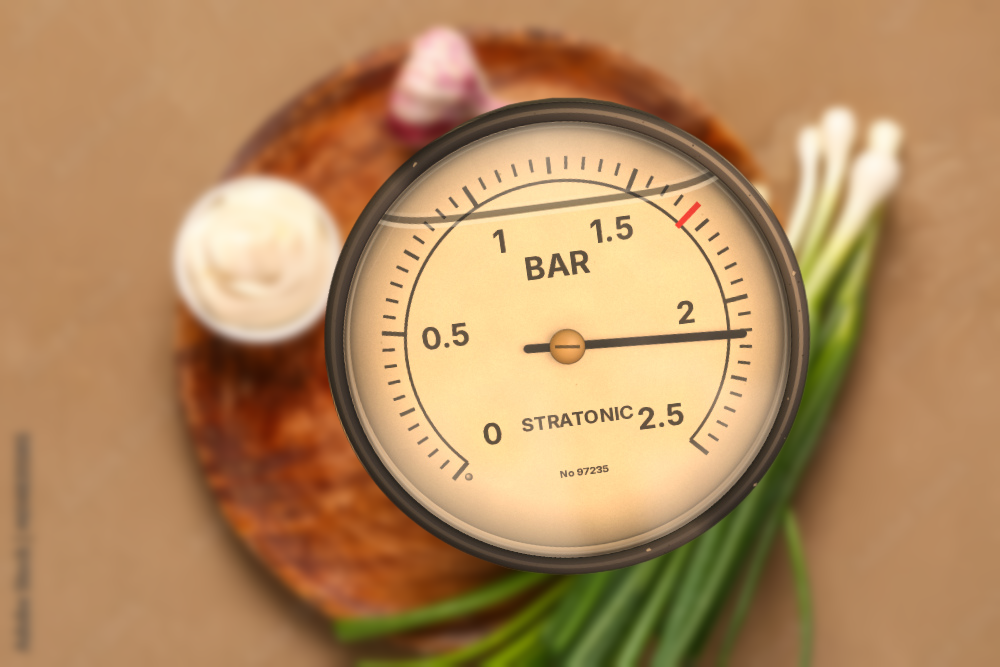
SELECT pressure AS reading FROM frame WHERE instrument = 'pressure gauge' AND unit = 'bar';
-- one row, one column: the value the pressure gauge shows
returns 2.1 bar
